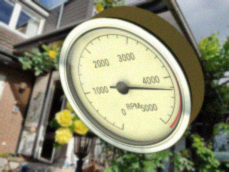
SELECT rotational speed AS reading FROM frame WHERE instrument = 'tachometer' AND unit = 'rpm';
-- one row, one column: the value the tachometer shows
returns 4200 rpm
